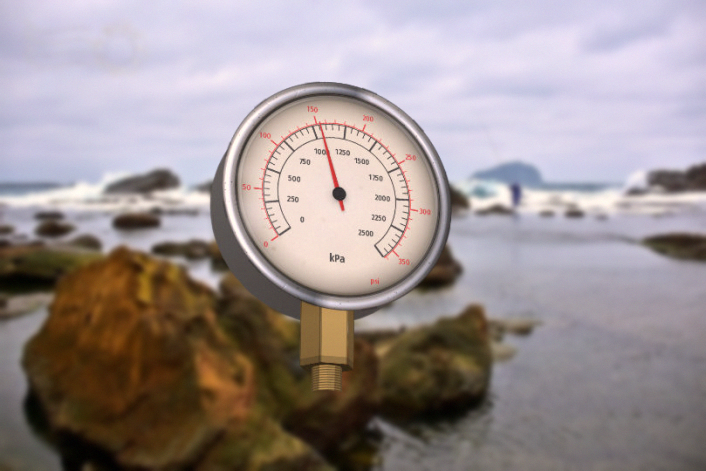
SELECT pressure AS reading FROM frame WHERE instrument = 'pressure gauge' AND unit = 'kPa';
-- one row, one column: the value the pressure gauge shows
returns 1050 kPa
